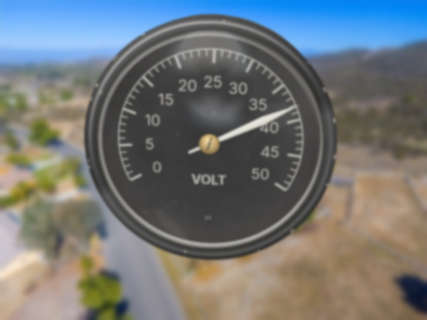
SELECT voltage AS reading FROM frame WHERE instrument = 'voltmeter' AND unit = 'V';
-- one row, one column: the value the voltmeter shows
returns 38 V
